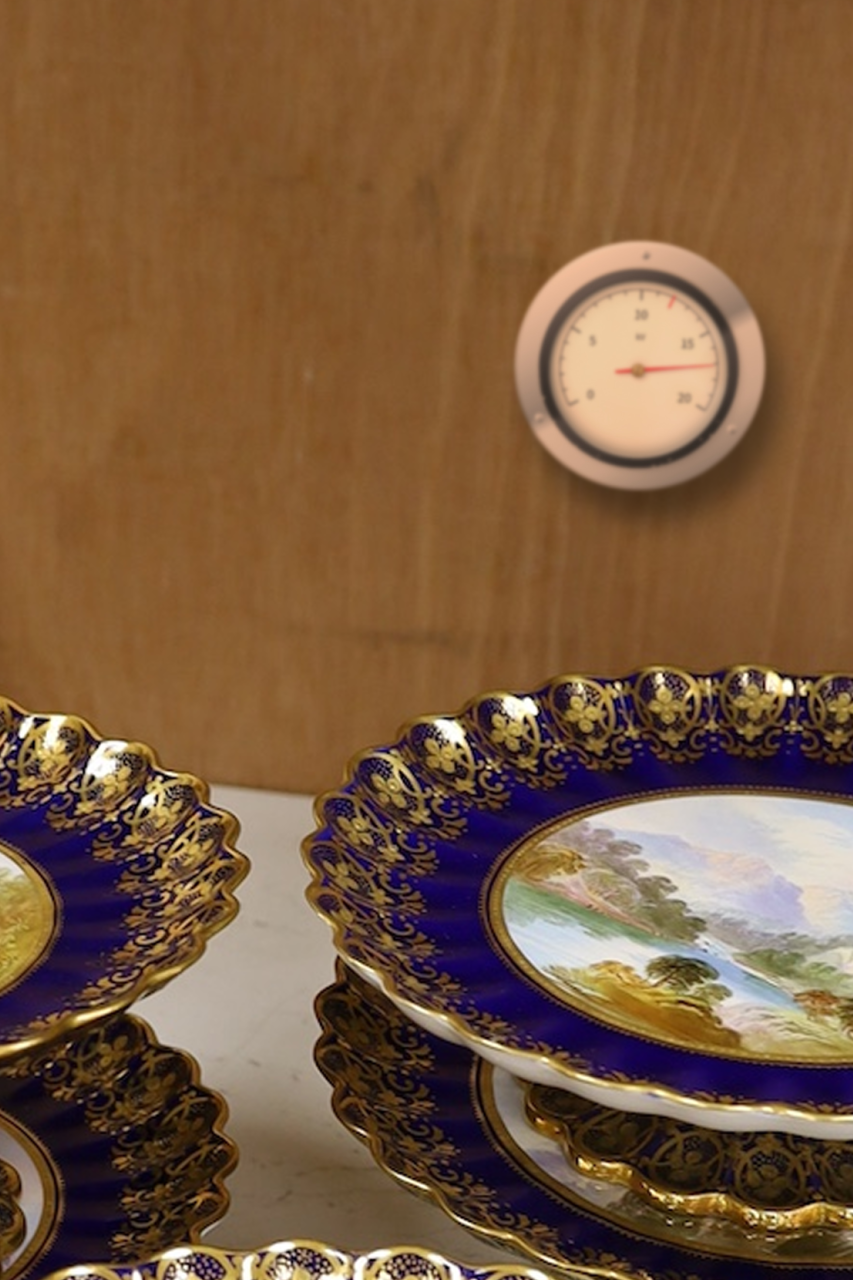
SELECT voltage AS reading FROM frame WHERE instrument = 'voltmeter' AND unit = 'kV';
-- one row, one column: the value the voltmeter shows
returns 17 kV
